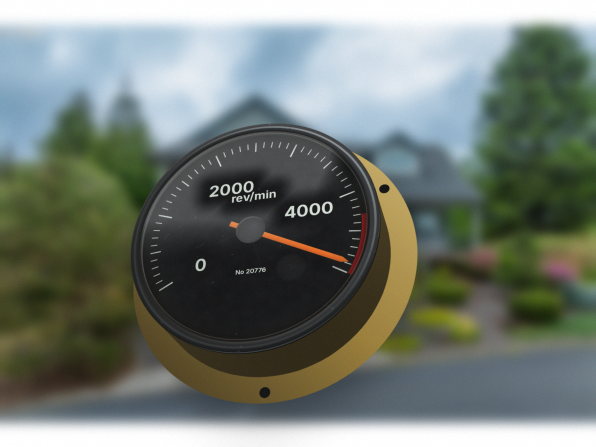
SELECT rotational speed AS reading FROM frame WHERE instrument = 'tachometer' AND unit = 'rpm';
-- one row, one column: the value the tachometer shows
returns 4900 rpm
